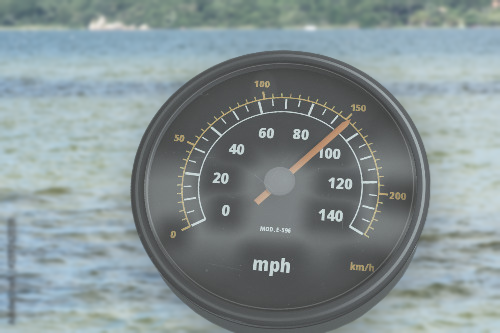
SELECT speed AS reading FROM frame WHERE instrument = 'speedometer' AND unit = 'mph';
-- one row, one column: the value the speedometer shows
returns 95 mph
